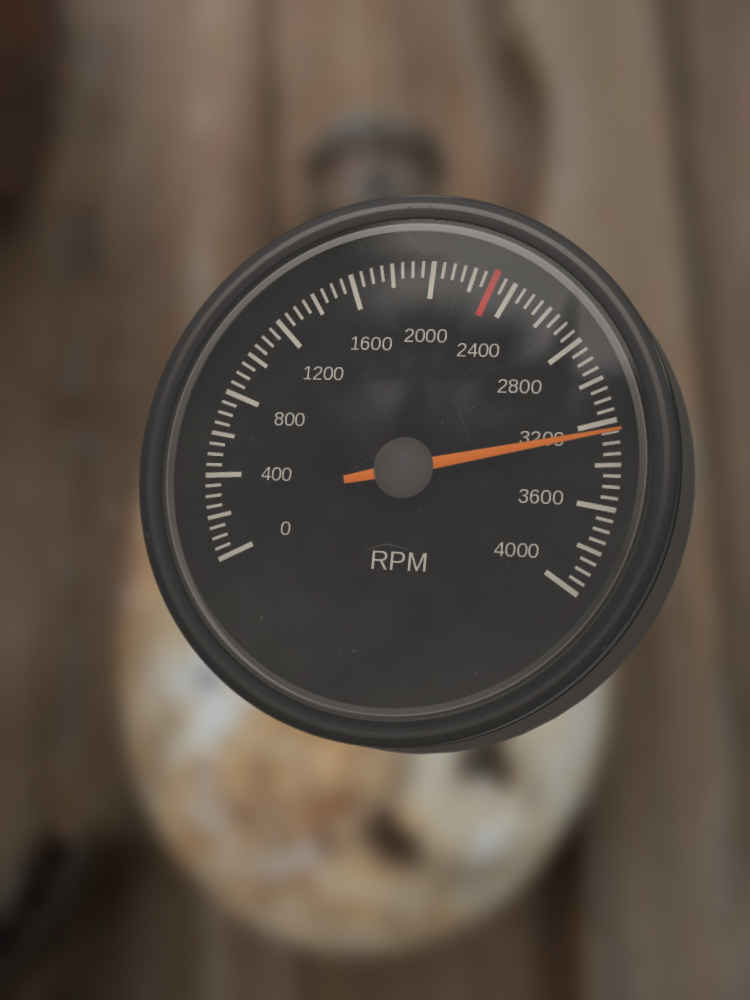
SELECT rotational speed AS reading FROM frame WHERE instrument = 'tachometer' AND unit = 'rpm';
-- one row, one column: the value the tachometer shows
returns 3250 rpm
